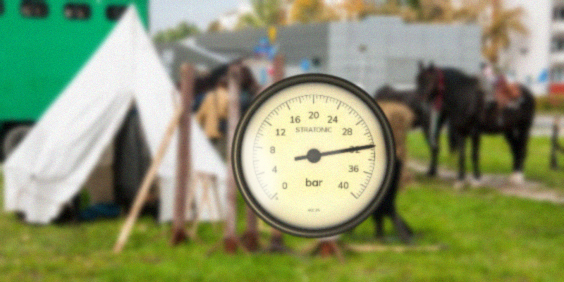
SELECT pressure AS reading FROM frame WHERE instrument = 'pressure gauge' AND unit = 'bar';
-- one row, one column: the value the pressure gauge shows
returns 32 bar
